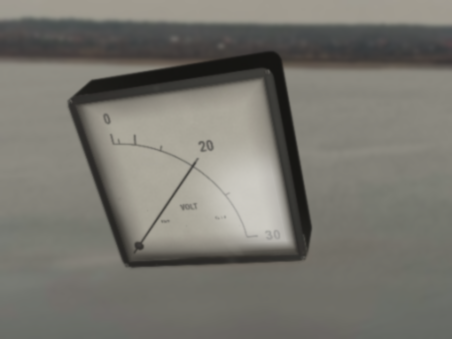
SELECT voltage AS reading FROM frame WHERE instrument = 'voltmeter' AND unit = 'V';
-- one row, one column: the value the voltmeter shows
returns 20 V
